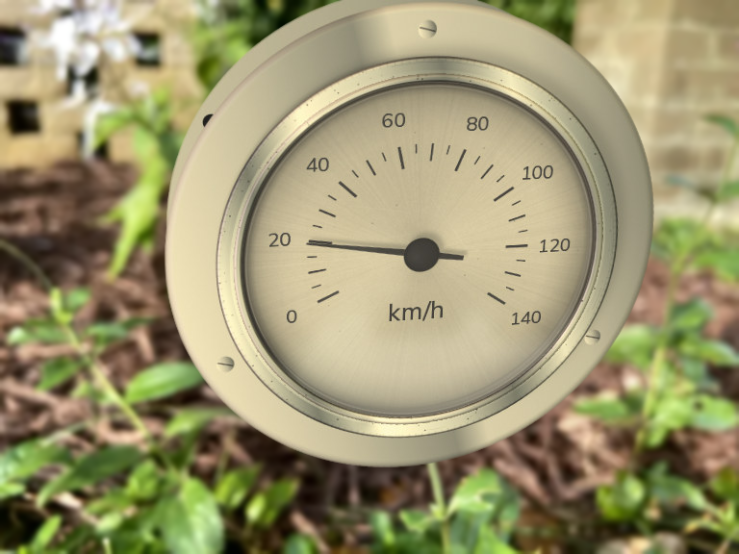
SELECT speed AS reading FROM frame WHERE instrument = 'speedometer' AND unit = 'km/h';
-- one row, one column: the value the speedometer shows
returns 20 km/h
